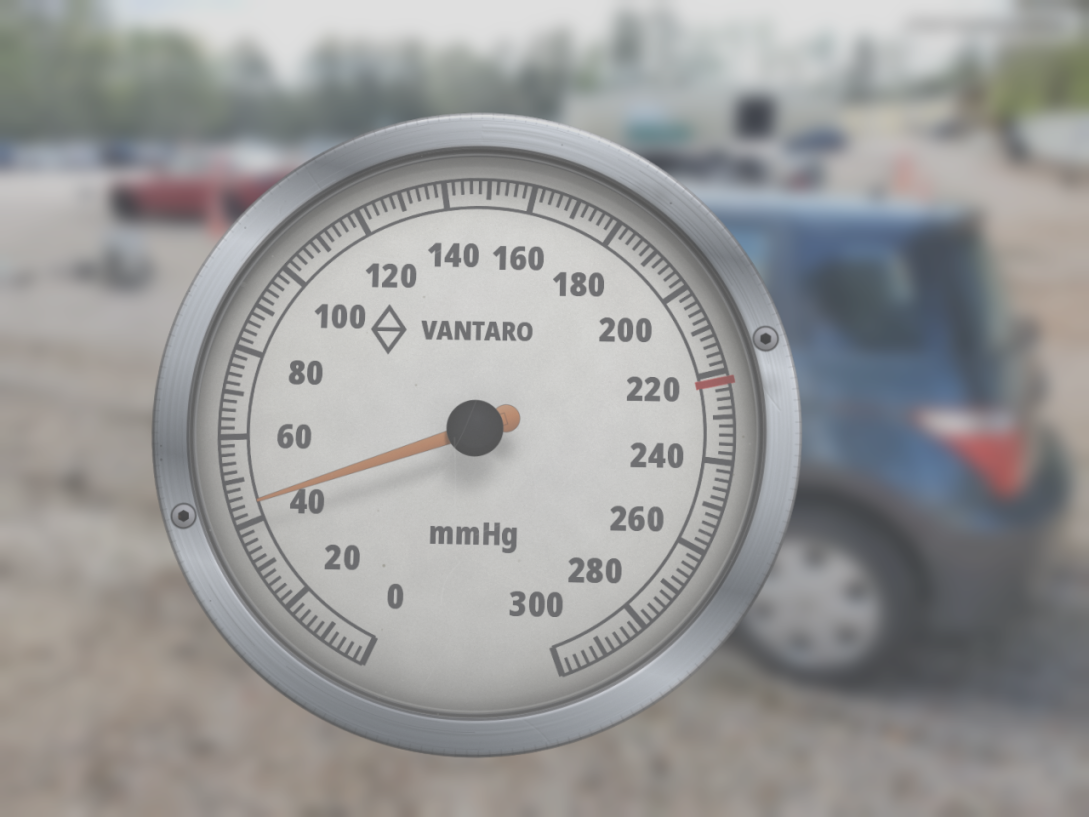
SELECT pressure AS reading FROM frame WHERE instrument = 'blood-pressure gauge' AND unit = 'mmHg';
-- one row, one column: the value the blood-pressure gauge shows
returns 44 mmHg
